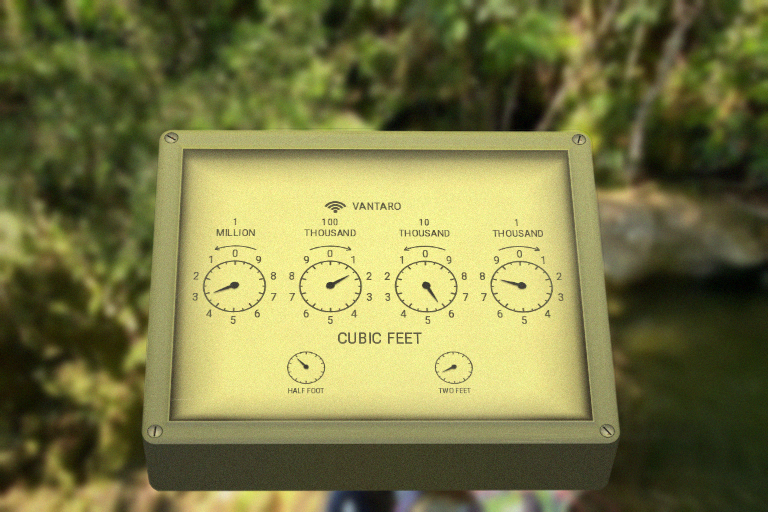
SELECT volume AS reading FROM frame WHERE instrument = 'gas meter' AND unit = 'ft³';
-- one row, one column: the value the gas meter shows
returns 315800 ft³
